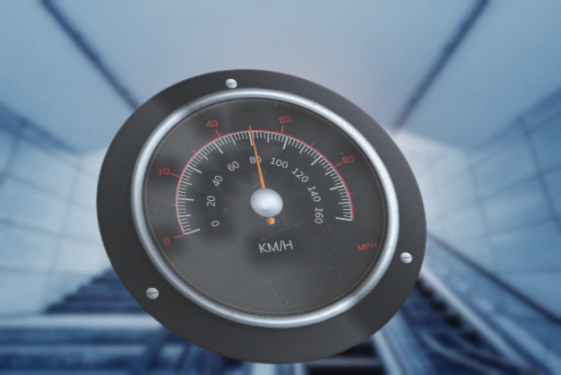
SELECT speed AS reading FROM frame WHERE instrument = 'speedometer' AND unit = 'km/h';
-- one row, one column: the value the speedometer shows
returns 80 km/h
